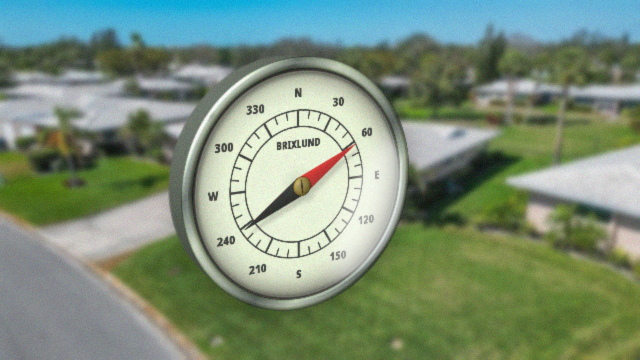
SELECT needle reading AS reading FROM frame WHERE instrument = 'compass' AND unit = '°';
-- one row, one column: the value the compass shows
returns 60 °
